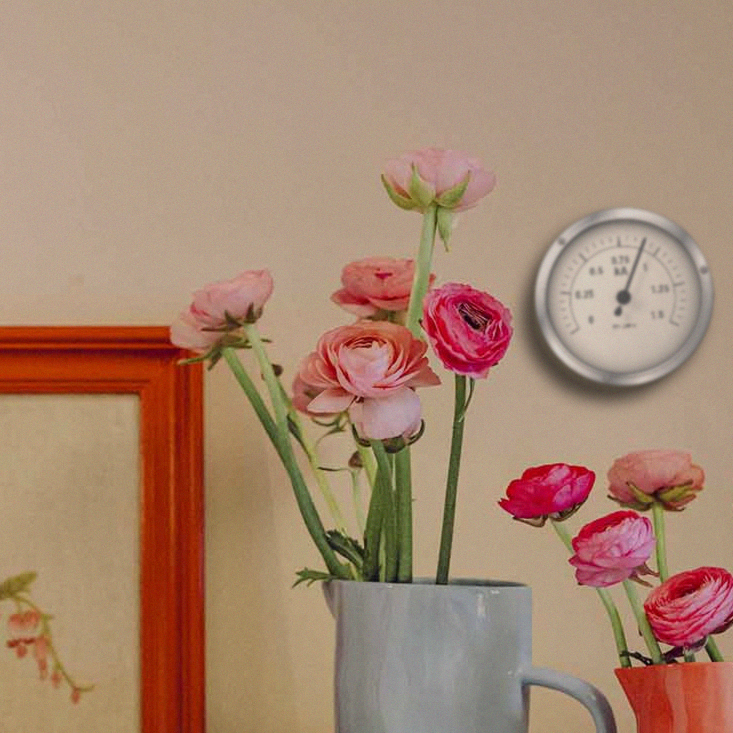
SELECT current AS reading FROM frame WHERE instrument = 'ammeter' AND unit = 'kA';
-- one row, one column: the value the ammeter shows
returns 0.9 kA
